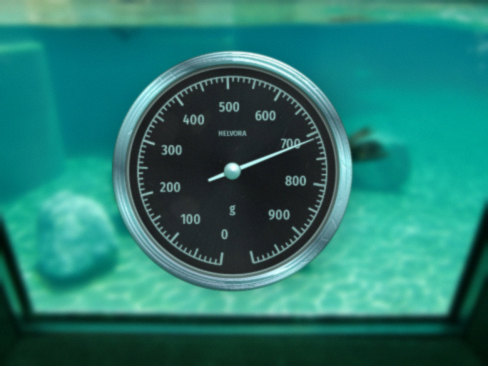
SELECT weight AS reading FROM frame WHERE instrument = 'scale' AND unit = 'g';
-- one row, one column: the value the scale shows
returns 710 g
